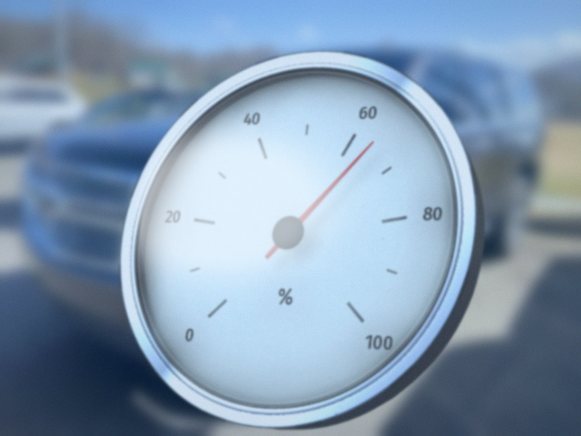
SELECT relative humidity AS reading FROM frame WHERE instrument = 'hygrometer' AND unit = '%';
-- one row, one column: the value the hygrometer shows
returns 65 %
